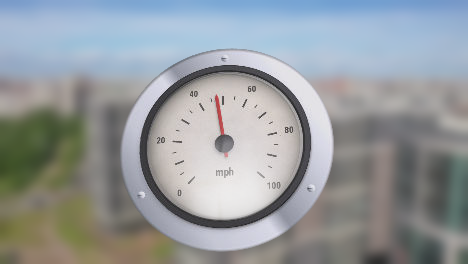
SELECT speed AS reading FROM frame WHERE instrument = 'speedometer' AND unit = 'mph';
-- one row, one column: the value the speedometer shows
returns 47.5 mph
